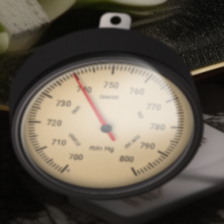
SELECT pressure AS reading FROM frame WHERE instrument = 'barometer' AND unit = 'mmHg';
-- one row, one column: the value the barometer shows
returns 740 mmHg
